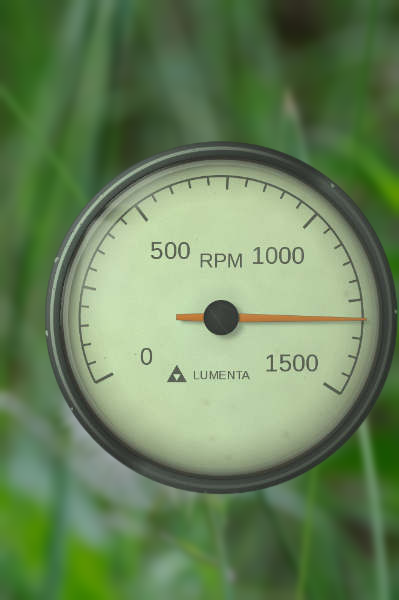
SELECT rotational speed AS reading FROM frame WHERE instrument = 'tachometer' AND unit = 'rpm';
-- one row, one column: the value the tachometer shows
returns 1300 rpm
